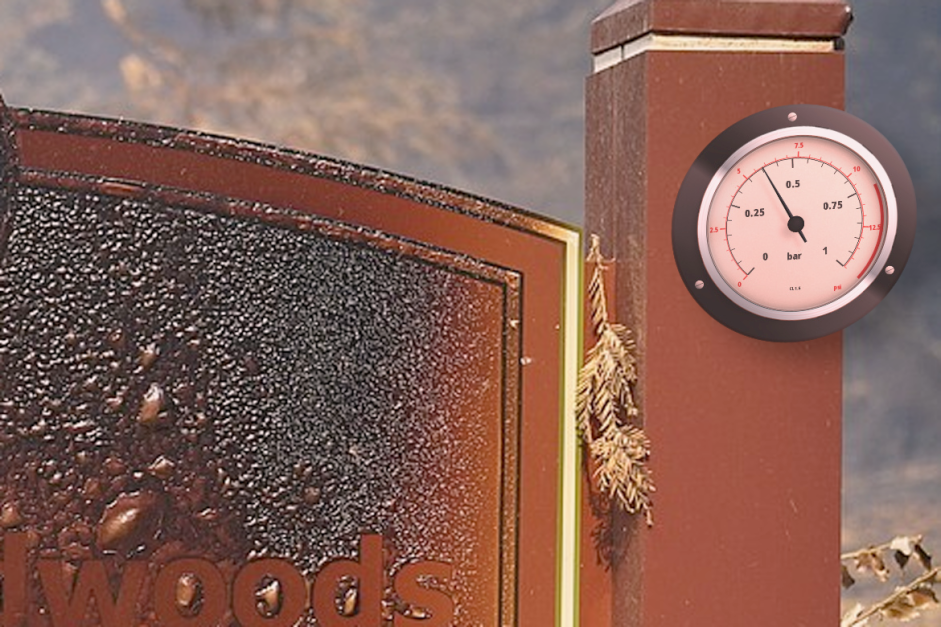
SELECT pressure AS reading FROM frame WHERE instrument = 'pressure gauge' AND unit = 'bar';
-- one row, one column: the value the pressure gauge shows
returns 0.4 bar
